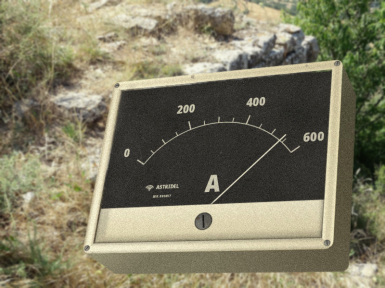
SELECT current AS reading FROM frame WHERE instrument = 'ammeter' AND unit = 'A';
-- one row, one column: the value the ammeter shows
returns 550 A
